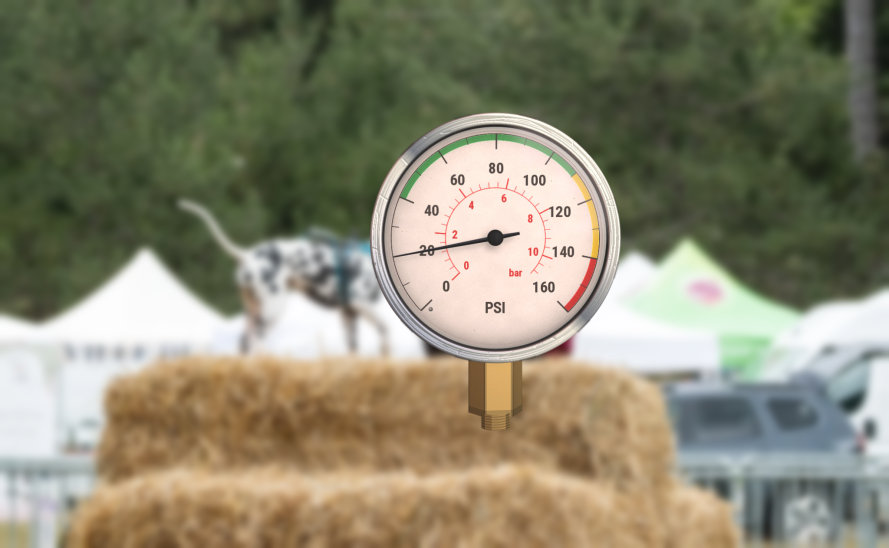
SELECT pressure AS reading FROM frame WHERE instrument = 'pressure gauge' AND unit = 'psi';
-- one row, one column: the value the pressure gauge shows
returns 20 psi
